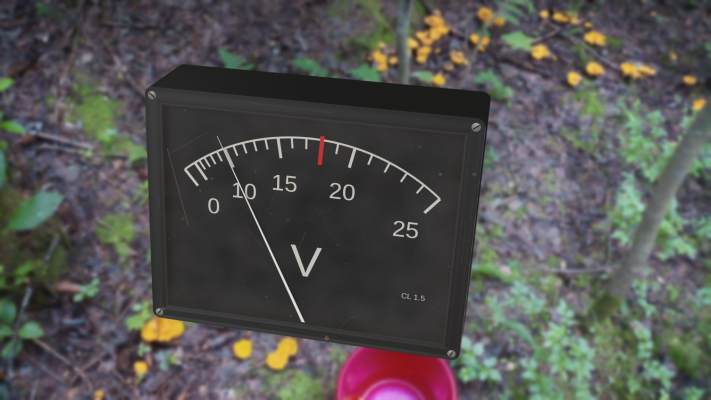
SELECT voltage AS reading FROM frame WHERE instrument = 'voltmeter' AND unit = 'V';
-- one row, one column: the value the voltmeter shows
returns 10 V
